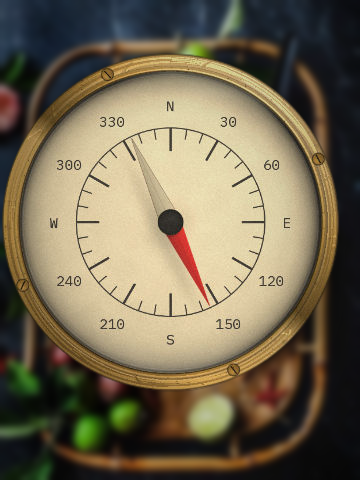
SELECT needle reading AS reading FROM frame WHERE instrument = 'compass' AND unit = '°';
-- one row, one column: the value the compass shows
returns 155 °
